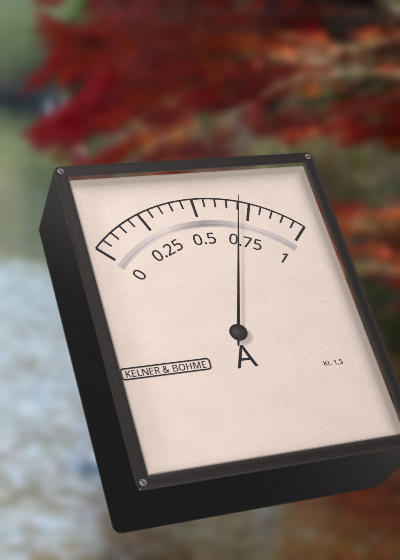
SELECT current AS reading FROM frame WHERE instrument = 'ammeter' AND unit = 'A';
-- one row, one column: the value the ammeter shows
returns 0.7 A
